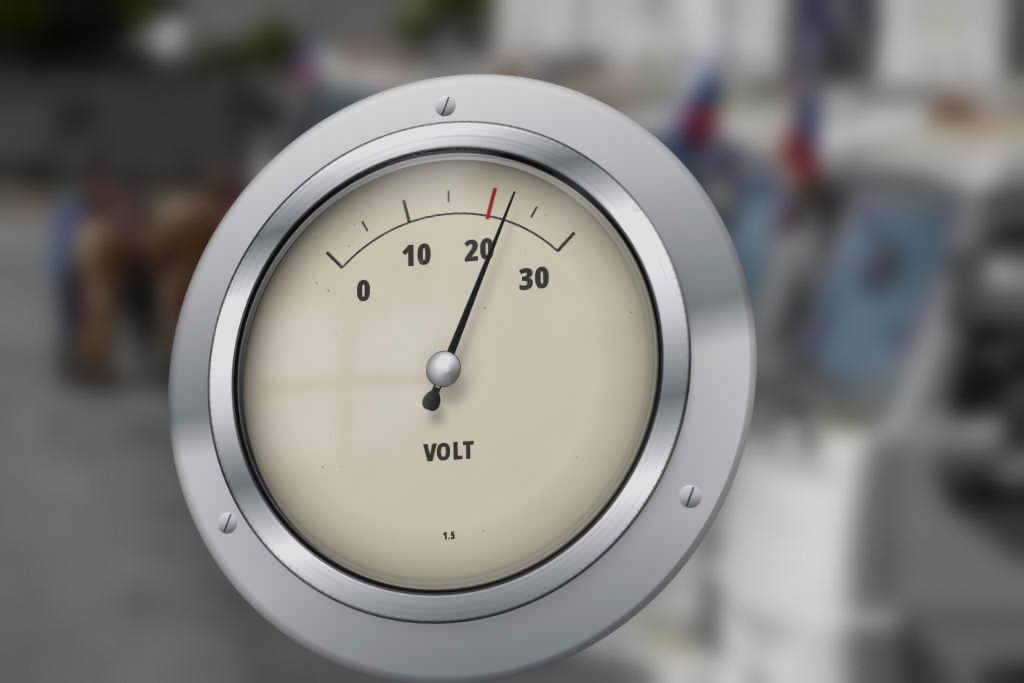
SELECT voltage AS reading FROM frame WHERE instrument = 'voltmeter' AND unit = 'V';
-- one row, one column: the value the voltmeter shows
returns 22.5 V
